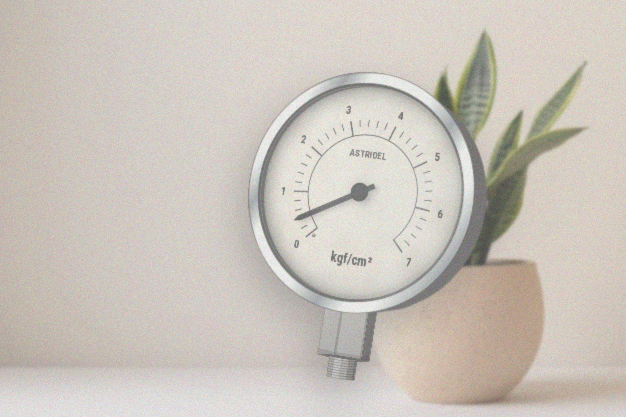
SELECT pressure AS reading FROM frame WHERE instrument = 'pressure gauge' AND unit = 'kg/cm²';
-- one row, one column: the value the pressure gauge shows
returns 0.4 kg/cm²
